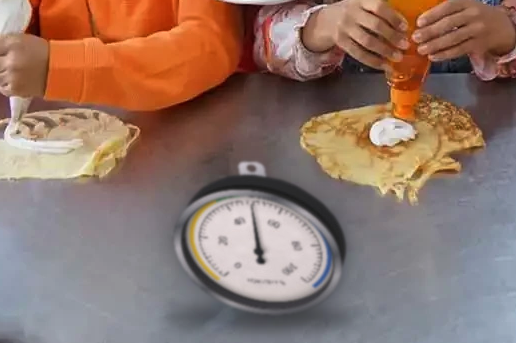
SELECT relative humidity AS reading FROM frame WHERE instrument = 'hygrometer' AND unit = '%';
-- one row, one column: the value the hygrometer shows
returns 50 %
